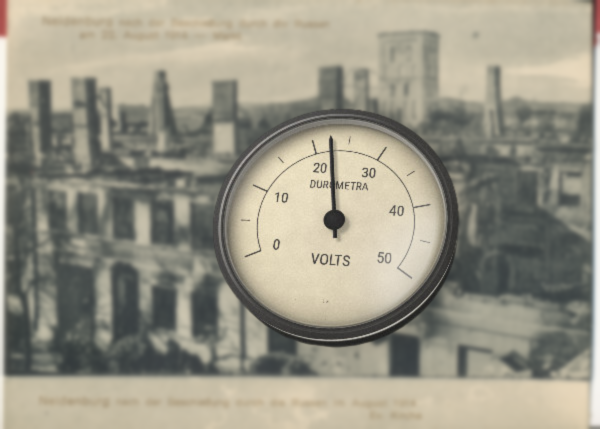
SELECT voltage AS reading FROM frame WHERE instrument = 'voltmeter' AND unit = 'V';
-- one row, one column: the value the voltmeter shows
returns 22.5 V
